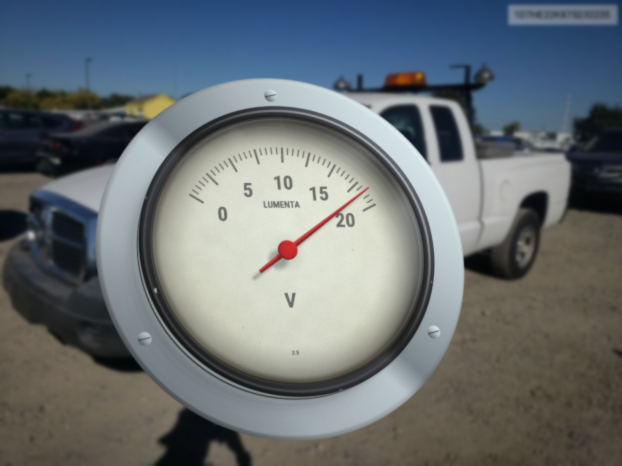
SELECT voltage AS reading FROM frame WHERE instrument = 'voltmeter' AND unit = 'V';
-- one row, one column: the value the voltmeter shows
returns 18.5 V
